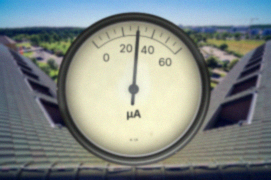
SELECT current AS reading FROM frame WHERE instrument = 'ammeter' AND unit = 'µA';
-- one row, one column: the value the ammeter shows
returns 30 µA
